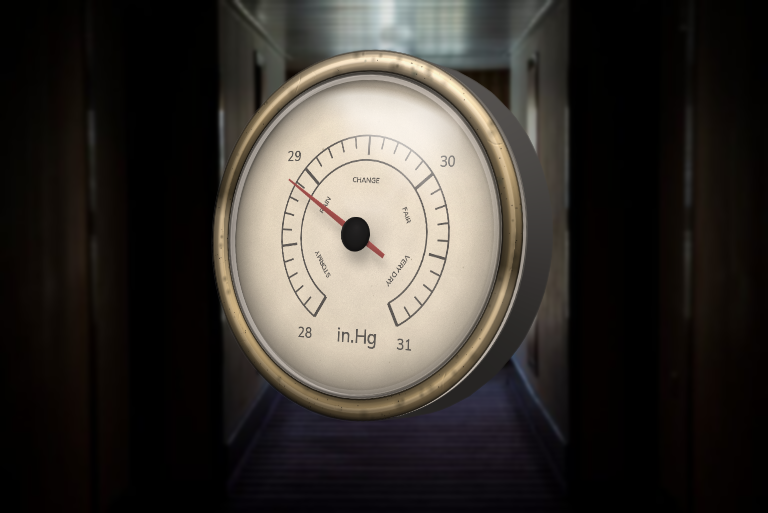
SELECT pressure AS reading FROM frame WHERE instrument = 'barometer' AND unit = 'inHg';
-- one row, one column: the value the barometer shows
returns 28.9 inHg
